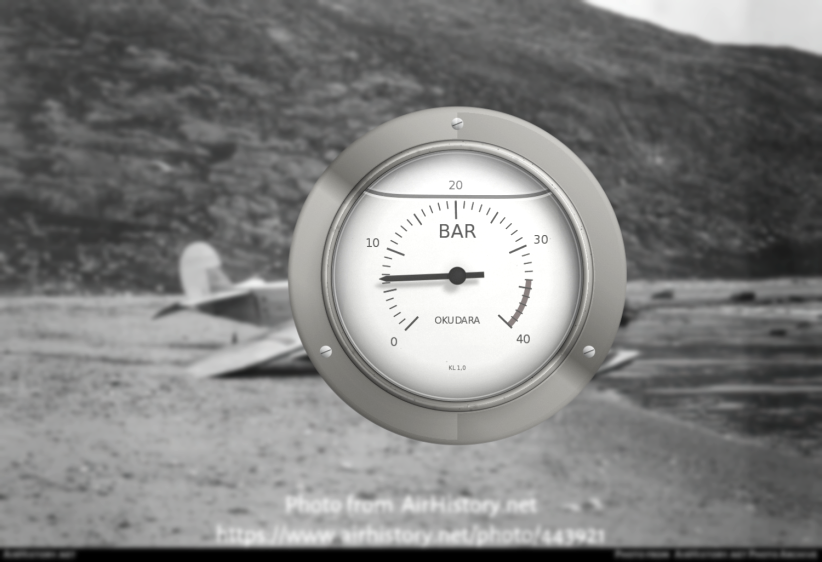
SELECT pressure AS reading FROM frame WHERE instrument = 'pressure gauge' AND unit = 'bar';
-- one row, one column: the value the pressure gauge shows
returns 6.5 bar
